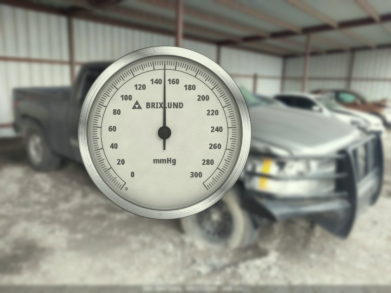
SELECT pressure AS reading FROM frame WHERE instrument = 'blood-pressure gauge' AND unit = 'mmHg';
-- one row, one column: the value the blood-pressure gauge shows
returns 150 mmHg
